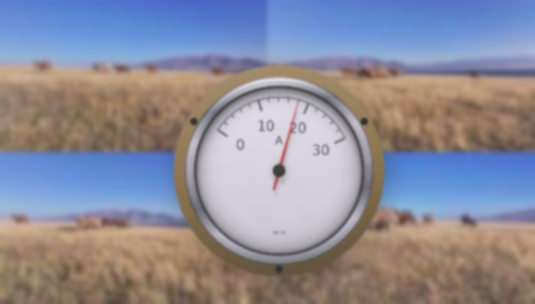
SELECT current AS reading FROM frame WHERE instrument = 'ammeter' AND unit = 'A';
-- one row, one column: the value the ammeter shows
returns 18 A
